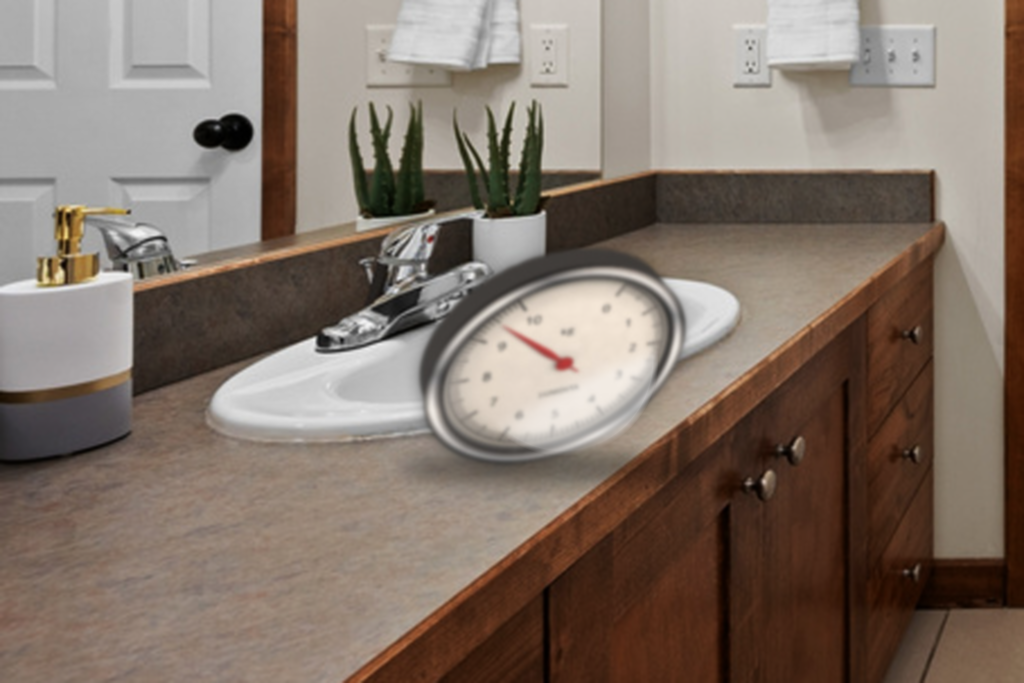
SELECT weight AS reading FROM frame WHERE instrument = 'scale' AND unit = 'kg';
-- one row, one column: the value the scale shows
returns 9.5 kg
